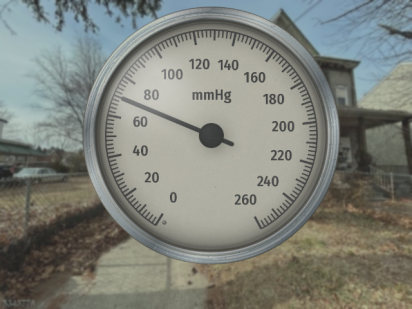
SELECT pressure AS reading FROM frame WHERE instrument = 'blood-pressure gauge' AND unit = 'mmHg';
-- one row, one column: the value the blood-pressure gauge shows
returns 70 mmHg
